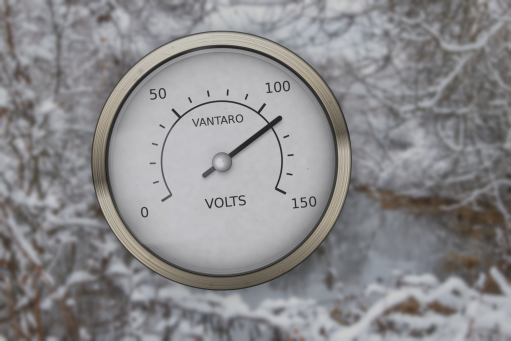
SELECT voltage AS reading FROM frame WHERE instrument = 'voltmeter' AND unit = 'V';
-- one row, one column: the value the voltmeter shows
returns 110 V
